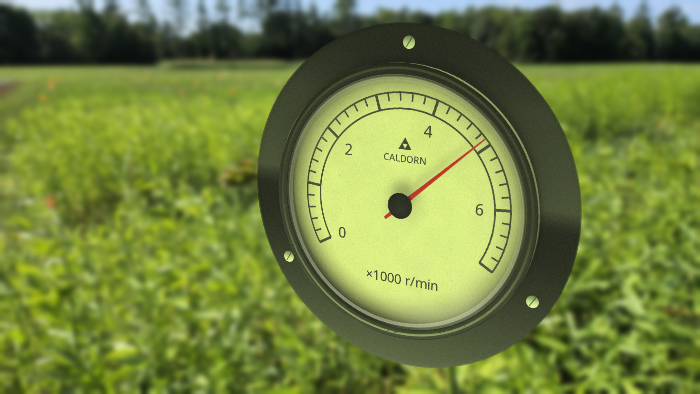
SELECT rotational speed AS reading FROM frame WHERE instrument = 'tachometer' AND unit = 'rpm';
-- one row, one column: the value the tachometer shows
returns 4900 rpm
